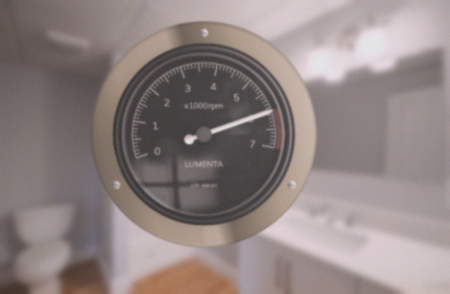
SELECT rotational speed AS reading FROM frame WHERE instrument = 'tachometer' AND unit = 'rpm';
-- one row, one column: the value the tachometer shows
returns 6000 rpm
